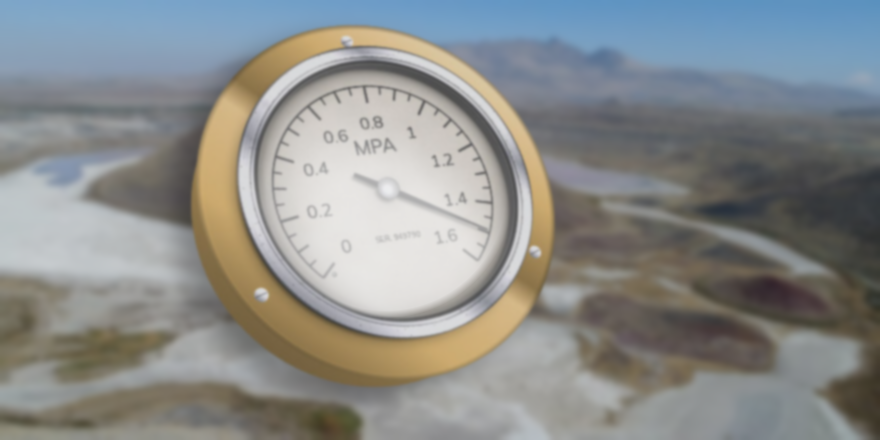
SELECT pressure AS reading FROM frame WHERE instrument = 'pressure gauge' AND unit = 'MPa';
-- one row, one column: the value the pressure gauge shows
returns 1.5 MPa
